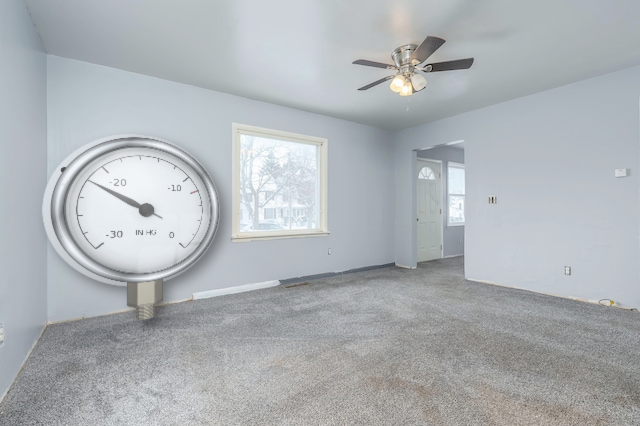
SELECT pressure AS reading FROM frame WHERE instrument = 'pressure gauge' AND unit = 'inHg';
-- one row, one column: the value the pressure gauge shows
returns -22 inHg
